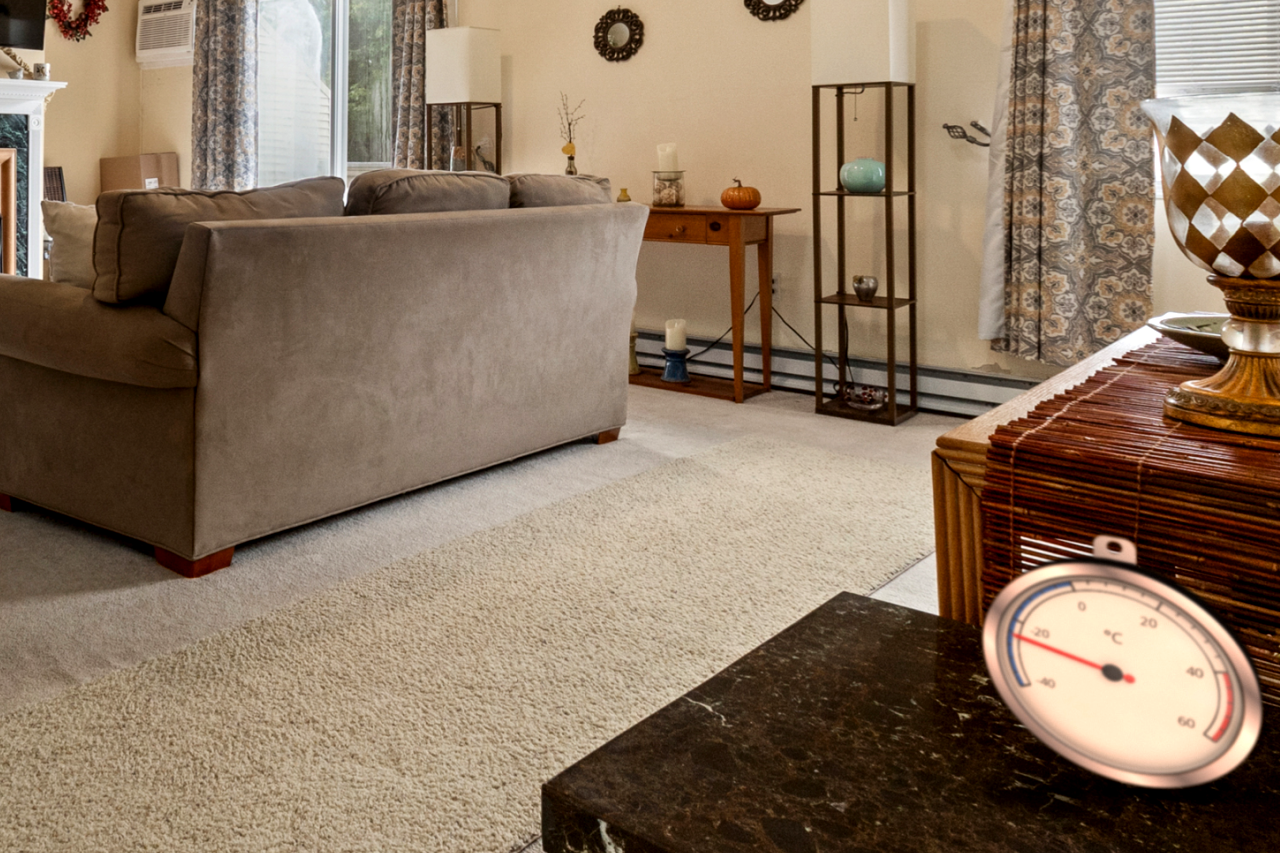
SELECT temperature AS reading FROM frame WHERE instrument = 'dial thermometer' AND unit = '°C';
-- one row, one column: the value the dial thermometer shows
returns -24 °C
